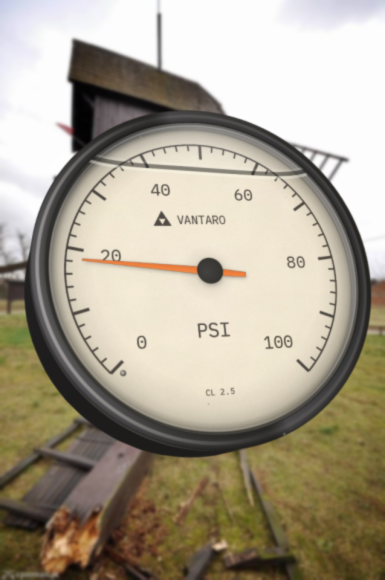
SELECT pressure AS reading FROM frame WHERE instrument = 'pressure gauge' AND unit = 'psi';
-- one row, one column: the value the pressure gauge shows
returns 18 psi
